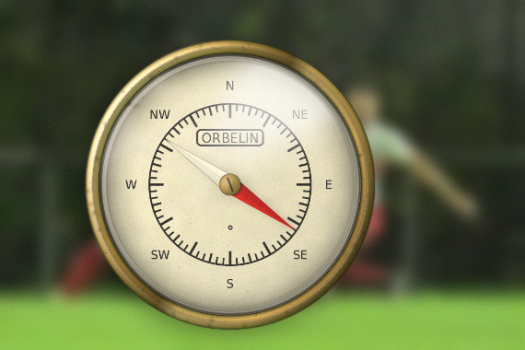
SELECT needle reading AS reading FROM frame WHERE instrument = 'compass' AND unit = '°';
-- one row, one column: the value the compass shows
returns 125 °
